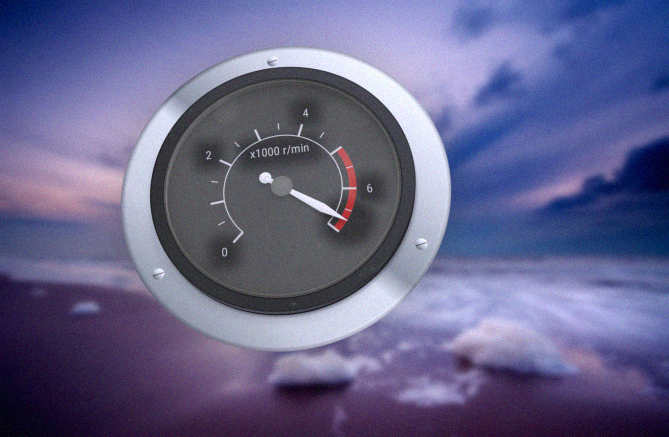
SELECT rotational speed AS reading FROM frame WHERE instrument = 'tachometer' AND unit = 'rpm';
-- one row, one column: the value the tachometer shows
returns 6750 rpm
